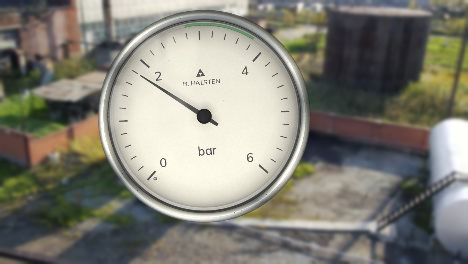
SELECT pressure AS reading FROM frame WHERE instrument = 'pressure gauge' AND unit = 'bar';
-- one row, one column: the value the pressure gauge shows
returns 1.8 bar
